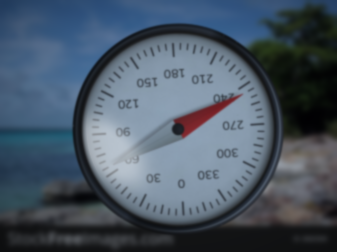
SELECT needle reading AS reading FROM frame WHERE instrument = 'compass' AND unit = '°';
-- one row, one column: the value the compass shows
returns 245 °
